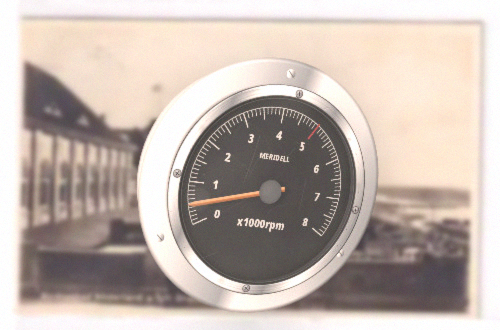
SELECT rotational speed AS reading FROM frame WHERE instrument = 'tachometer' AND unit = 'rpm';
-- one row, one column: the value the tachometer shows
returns 500 rpm
